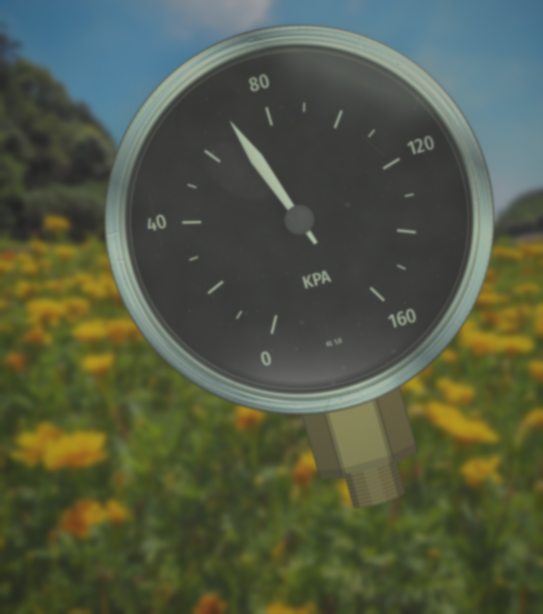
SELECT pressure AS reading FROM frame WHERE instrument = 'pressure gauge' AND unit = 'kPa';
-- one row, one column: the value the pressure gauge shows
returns 70 kPa
